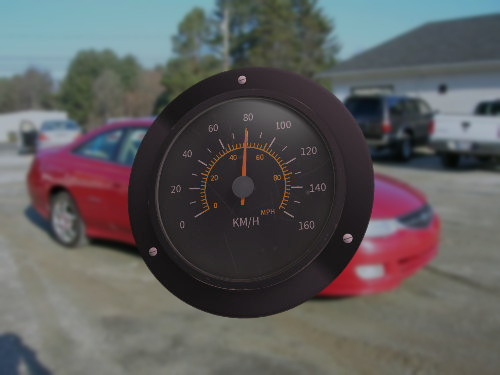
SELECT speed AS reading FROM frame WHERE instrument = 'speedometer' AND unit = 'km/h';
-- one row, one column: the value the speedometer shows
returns 80 km/h
